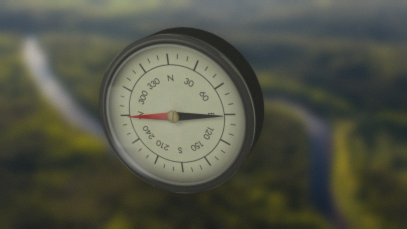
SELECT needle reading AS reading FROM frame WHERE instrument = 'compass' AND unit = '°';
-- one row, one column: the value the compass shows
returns 270 °
